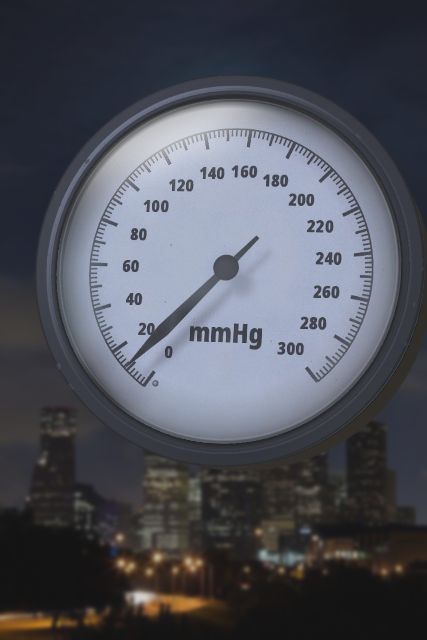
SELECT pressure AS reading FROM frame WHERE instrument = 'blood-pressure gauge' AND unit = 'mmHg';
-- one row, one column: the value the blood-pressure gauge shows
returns 10 mmHg
